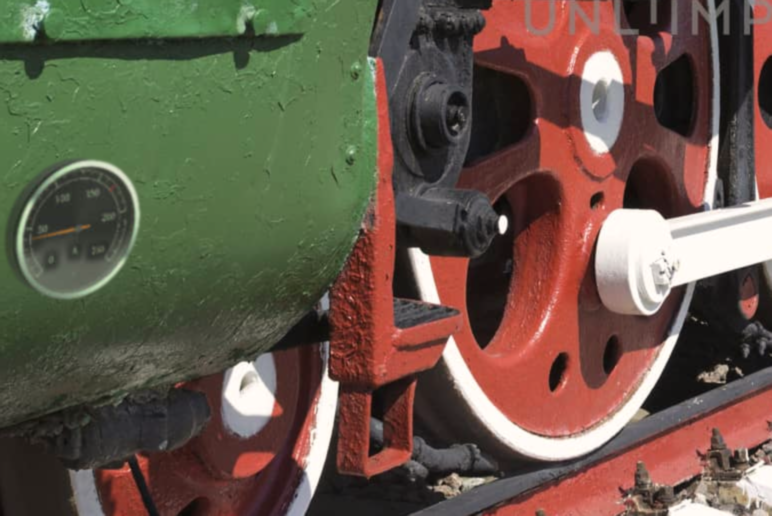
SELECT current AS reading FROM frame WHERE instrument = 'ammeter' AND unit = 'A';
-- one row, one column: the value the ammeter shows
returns 40 A
